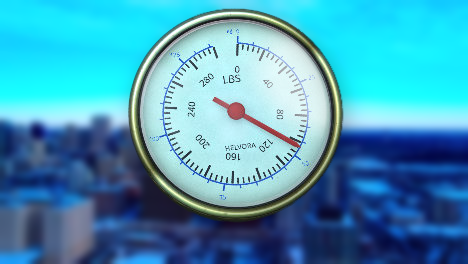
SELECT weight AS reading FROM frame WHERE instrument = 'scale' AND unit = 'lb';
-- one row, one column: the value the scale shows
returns 104 lb
